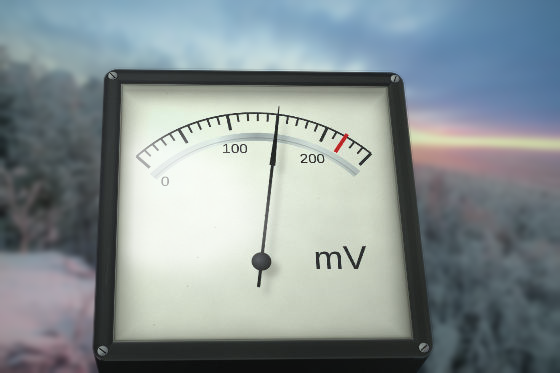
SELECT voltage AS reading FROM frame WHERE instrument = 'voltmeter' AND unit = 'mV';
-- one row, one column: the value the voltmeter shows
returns 150 mV
